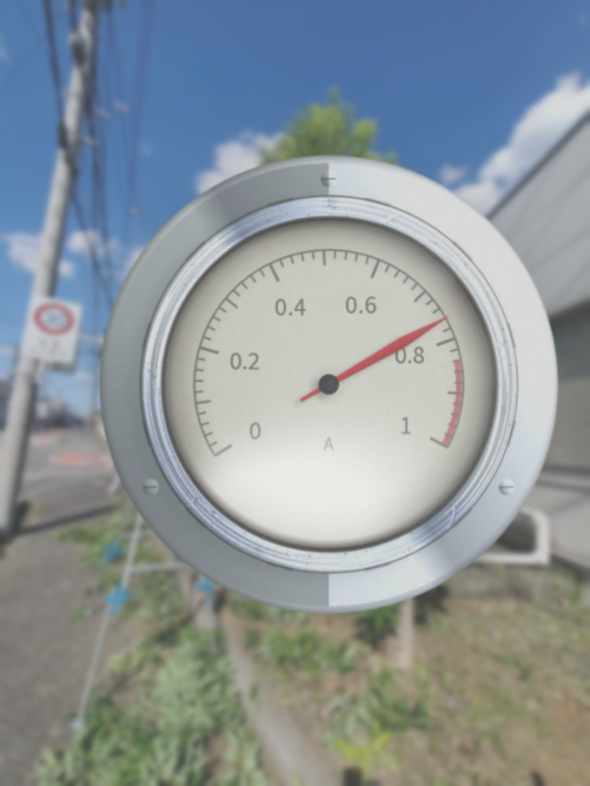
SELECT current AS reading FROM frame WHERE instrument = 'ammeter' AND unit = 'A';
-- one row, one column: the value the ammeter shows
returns 0.76 A
